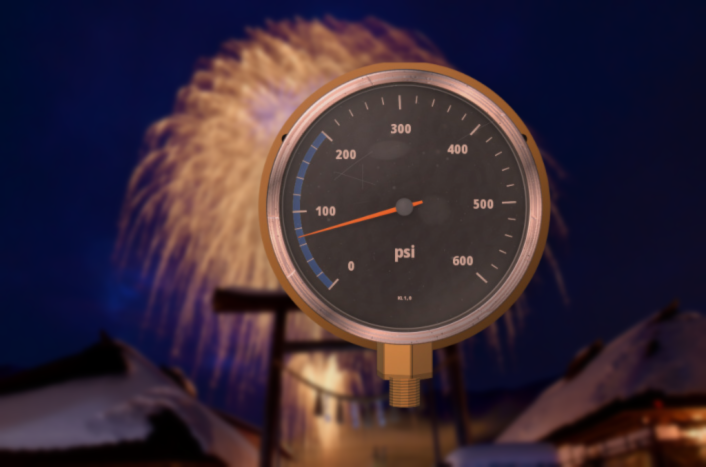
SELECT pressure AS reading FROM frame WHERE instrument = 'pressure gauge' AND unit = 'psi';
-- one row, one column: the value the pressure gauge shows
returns 70 psi
